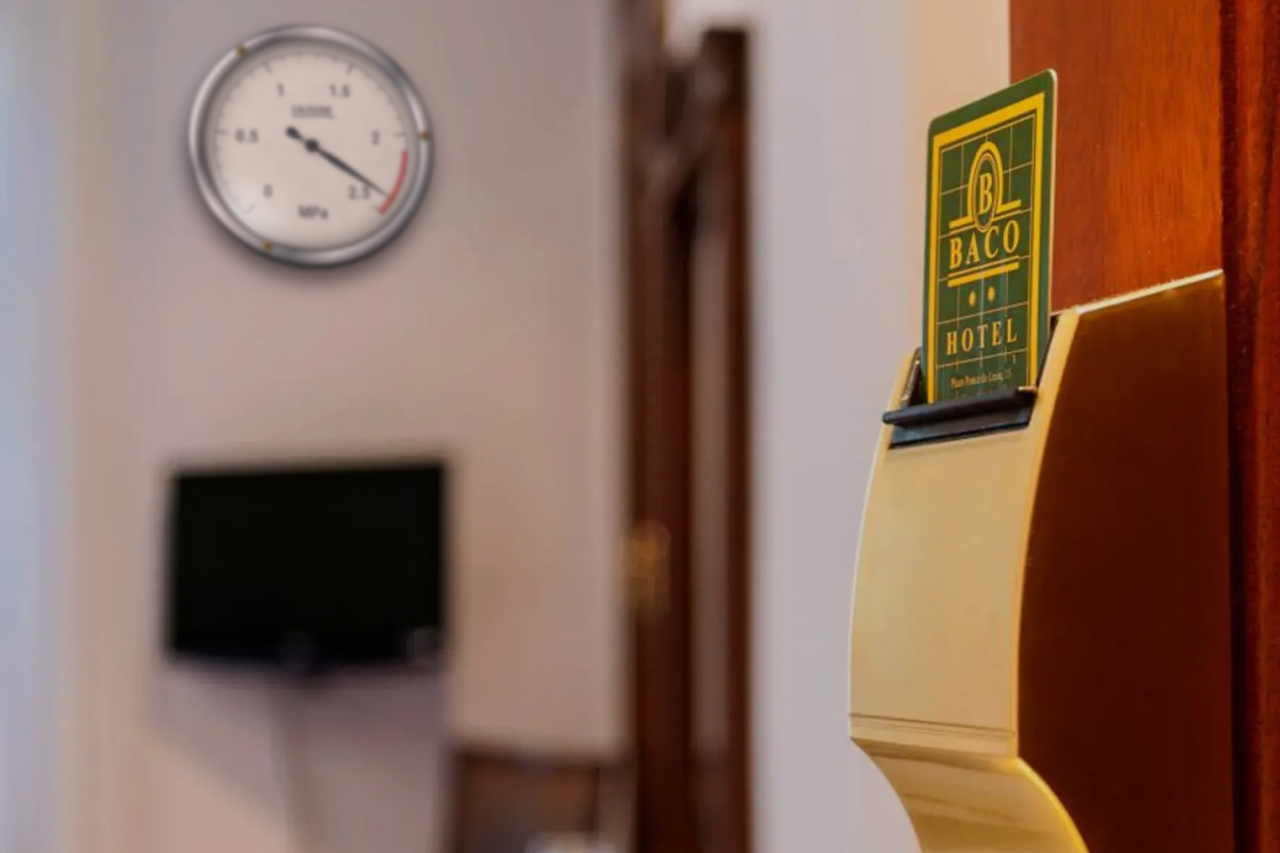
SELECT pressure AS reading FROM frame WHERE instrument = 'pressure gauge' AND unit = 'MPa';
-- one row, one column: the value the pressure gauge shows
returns 2.4 MPa
